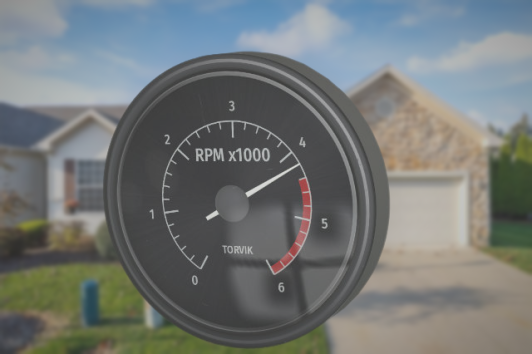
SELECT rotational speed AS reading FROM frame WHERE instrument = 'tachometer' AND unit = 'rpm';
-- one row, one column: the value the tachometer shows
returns 4200 rpm
